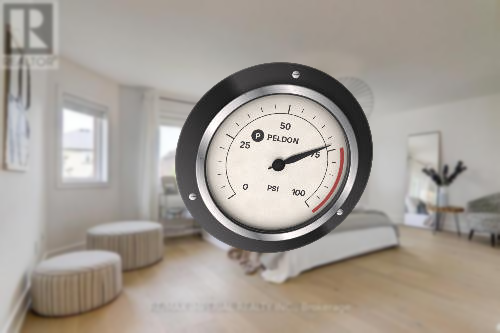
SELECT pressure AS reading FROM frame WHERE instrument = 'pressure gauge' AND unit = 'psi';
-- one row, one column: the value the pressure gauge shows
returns 72.5 psi
